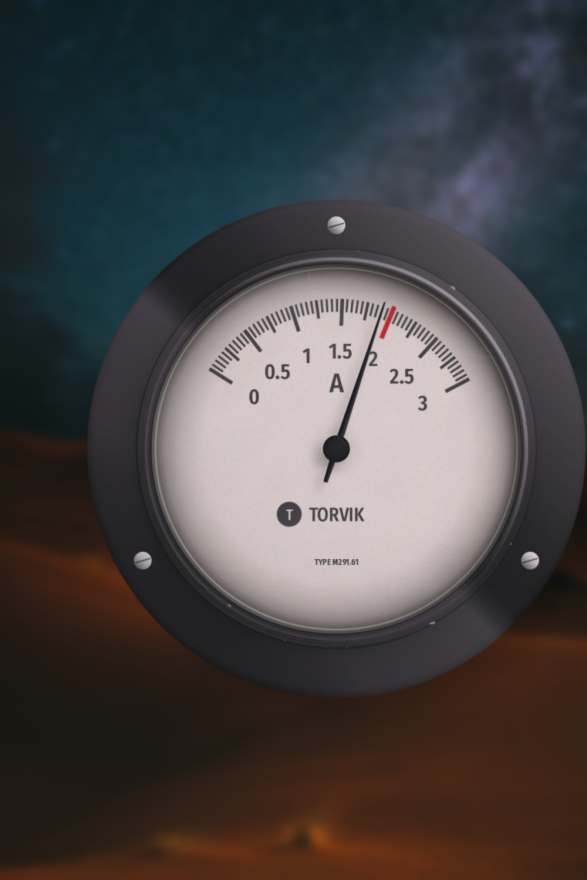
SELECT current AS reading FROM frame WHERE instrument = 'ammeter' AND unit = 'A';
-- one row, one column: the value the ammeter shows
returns 1.9 A
